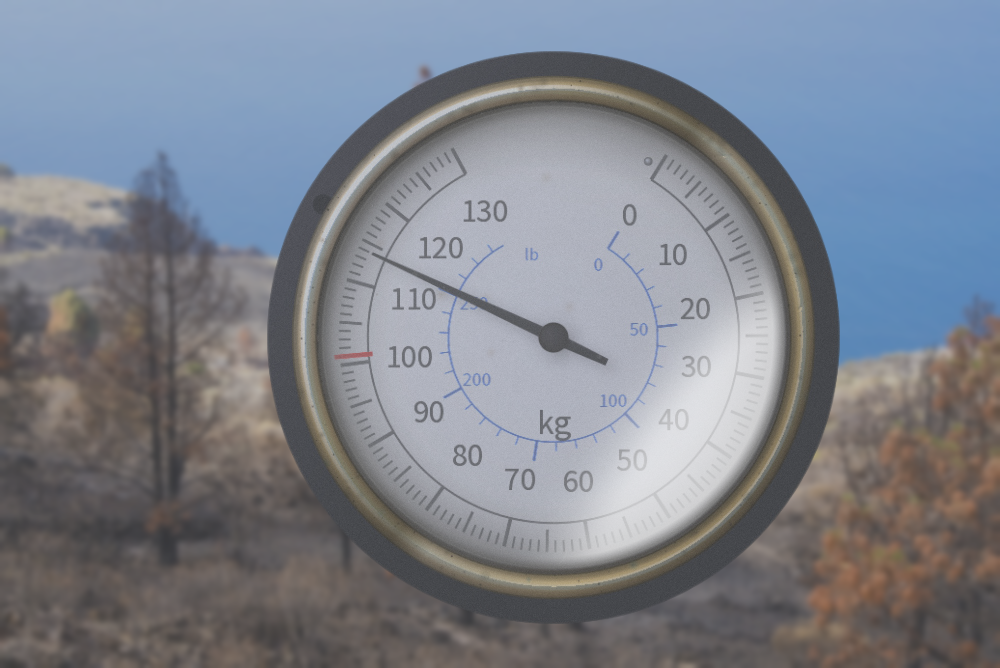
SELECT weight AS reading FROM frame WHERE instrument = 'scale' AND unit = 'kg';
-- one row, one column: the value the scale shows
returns 114 kg
